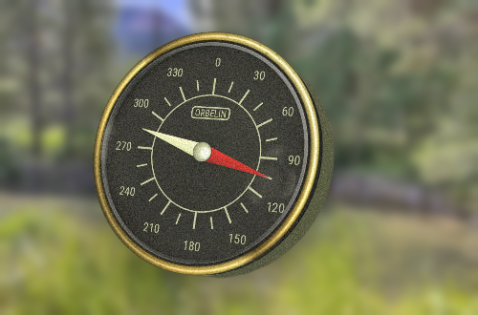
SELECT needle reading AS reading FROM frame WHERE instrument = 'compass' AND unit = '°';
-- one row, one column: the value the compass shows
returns 105 °
